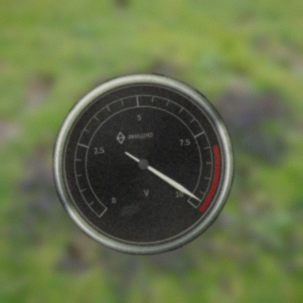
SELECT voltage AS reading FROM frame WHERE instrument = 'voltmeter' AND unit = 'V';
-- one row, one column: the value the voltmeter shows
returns 9.75 V
